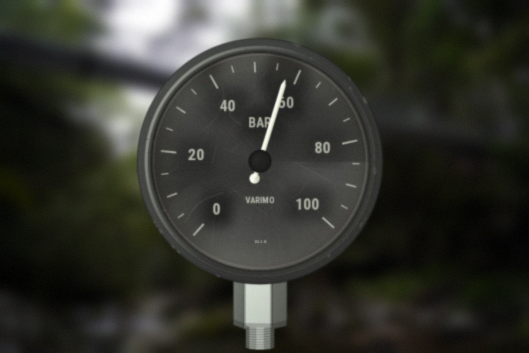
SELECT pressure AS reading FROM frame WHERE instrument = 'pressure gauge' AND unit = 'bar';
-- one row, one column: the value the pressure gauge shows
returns 57.5 bar
